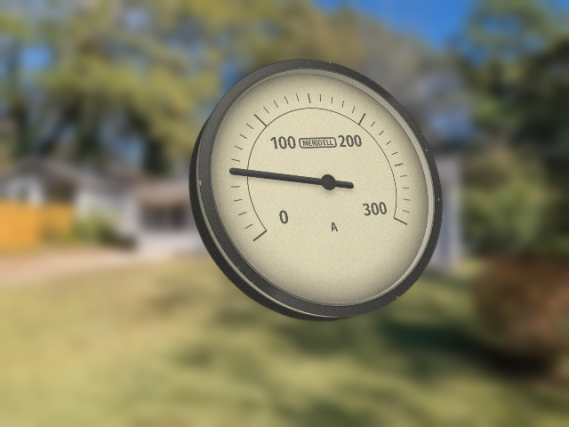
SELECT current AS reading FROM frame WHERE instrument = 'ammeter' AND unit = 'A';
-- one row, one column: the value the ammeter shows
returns 50 A
